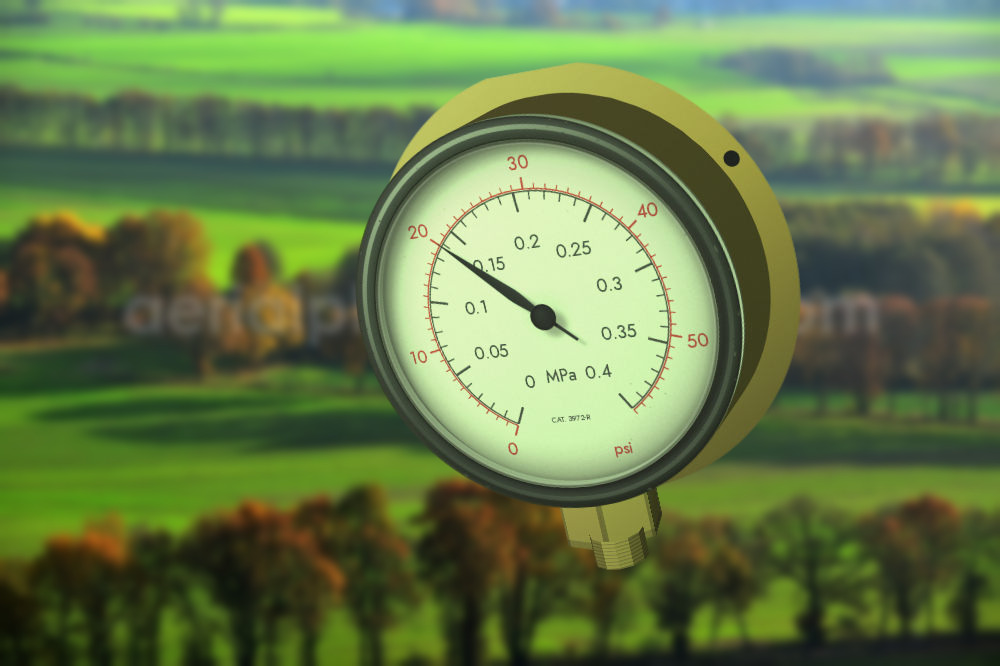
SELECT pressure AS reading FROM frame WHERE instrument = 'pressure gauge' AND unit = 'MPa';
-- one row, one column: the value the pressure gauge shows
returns 0.14 MPa
